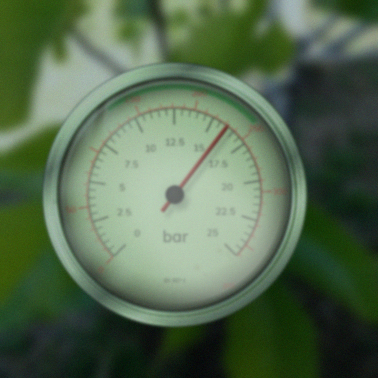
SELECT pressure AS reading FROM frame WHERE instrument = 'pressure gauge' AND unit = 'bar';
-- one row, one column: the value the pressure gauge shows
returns 16 bar
